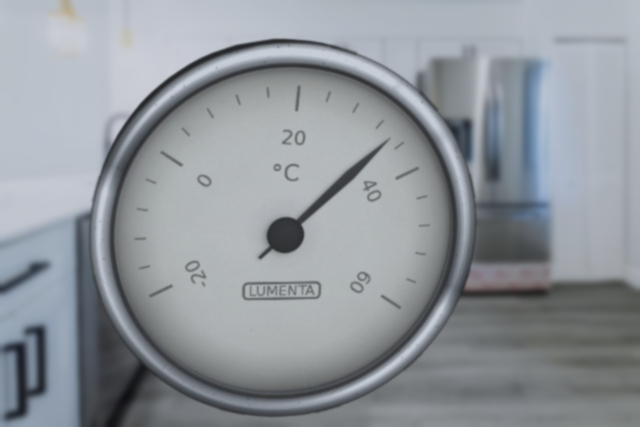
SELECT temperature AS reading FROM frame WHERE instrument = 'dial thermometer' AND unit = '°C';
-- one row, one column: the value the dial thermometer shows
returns 34 °C
